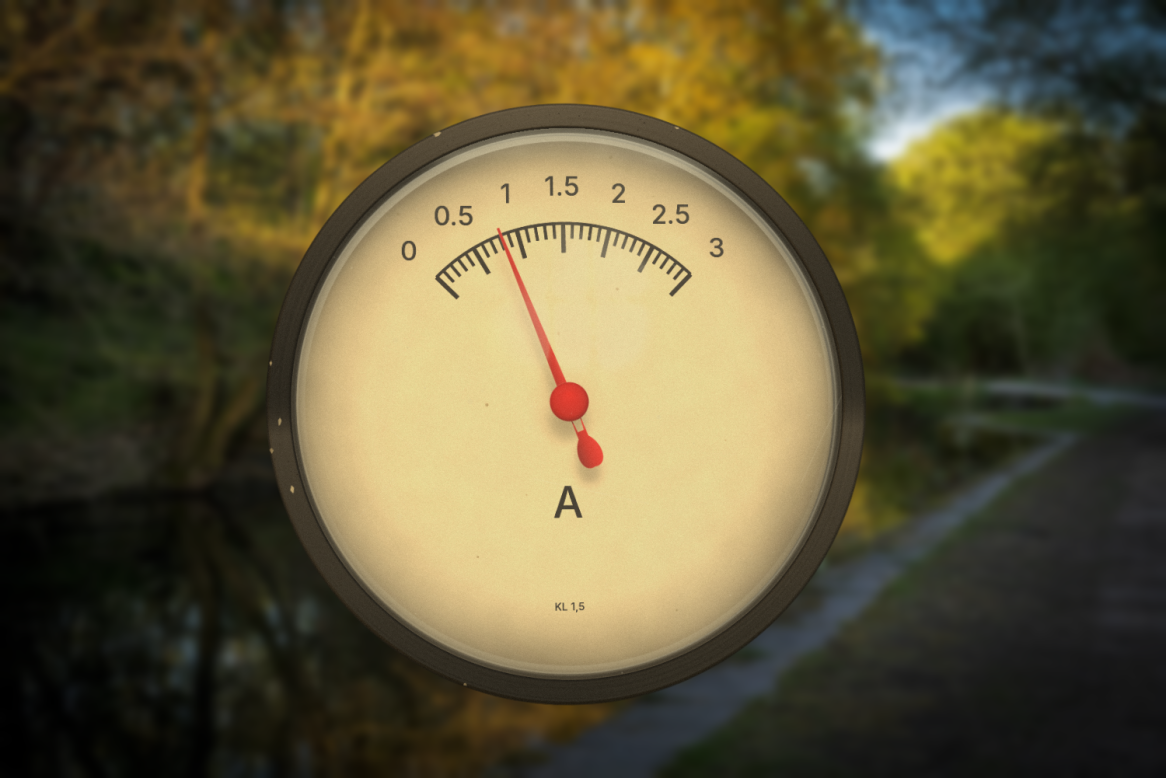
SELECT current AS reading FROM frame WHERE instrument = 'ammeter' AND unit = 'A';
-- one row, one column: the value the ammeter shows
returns 0.8 A
